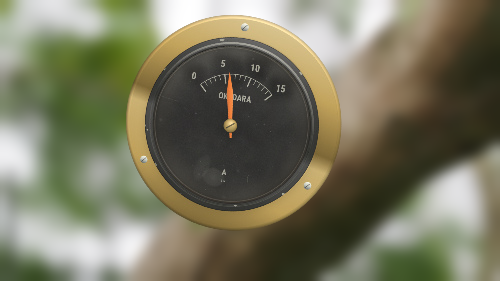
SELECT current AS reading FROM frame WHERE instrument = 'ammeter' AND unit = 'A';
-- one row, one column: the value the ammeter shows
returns 6 A
